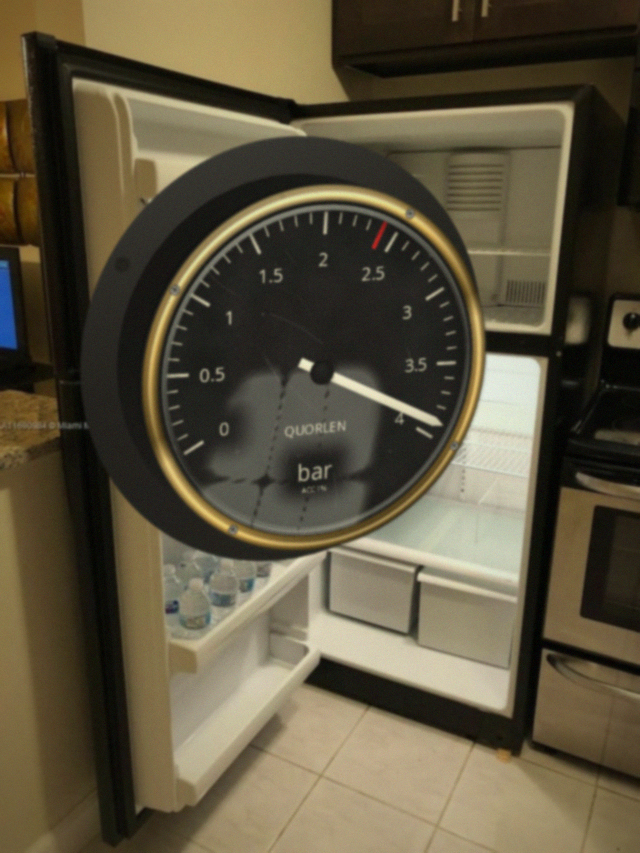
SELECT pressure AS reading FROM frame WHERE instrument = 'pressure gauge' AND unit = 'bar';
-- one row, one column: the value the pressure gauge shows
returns 3.9 bar
